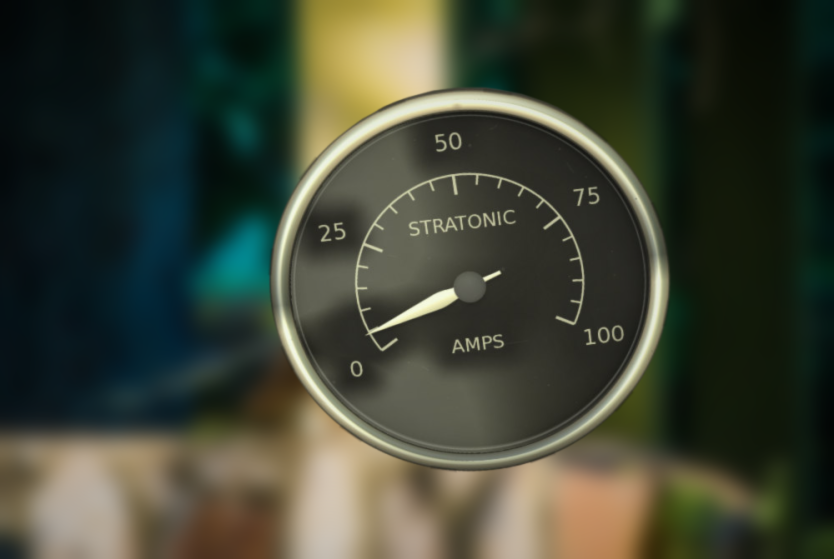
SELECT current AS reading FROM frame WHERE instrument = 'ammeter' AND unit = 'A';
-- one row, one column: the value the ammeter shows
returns 5 A
